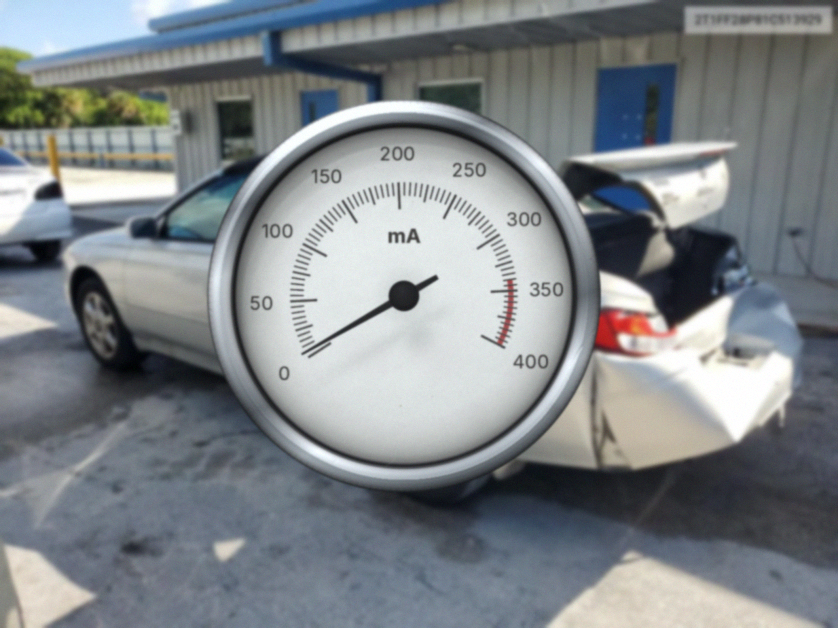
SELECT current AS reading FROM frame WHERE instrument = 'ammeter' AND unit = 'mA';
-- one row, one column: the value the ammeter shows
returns 5 mA
